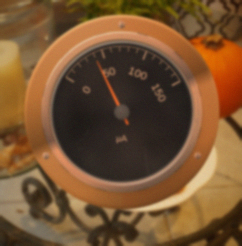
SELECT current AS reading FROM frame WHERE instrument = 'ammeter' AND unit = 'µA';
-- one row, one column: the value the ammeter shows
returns 40 µA
